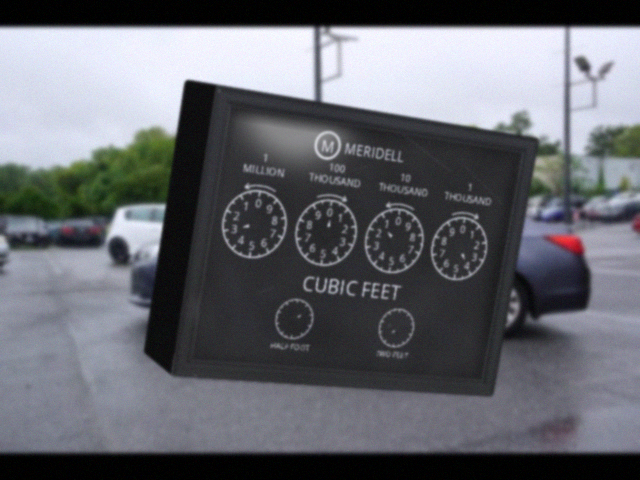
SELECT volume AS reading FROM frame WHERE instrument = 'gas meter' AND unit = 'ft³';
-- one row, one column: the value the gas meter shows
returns 301400 ft³
